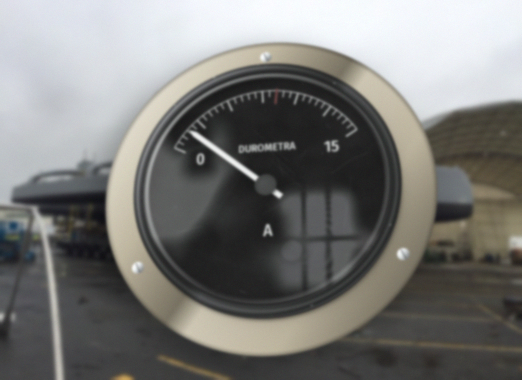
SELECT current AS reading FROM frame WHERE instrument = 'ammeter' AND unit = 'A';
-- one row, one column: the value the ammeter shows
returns 1.5 A
